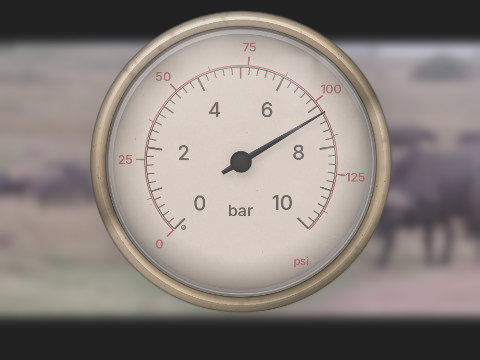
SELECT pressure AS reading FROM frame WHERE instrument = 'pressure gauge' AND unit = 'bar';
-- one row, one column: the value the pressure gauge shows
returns 7.2 bar
